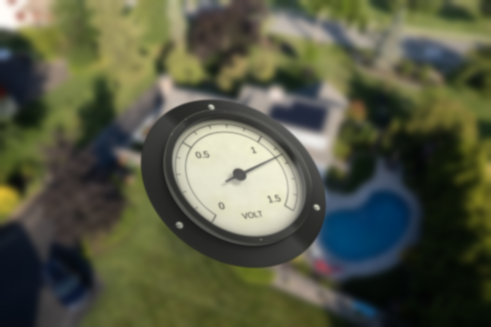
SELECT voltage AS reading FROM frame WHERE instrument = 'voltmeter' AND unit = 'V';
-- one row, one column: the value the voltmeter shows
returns 1.15 V
